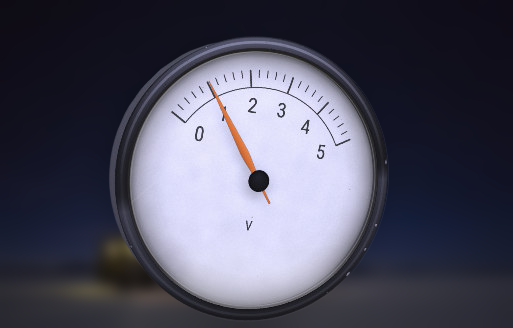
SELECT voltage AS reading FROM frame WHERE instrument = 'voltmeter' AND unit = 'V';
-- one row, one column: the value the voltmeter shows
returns 1 V
